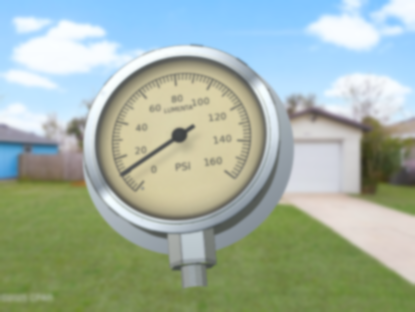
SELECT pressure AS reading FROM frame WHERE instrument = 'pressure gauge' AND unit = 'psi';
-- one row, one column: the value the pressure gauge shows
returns 10 psi
